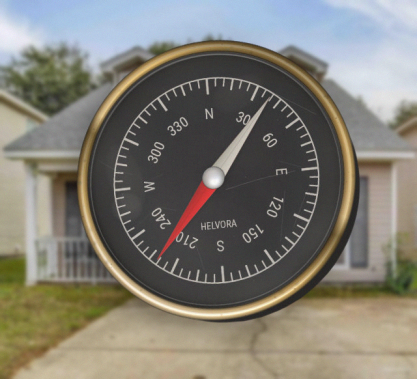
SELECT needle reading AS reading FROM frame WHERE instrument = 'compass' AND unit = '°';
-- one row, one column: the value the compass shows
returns 220 °
